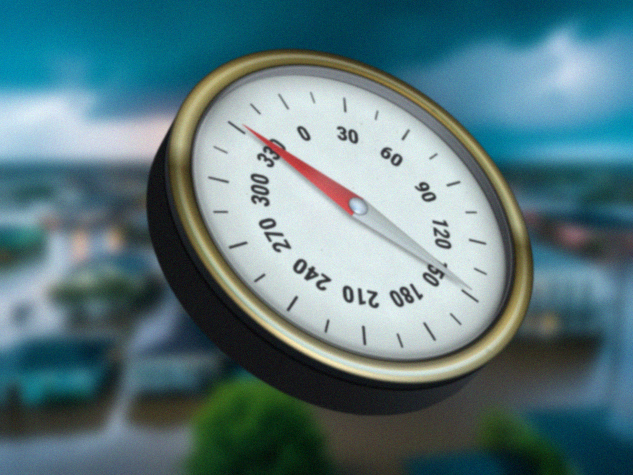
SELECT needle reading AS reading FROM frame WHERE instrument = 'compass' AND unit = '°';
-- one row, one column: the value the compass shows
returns 330 °
